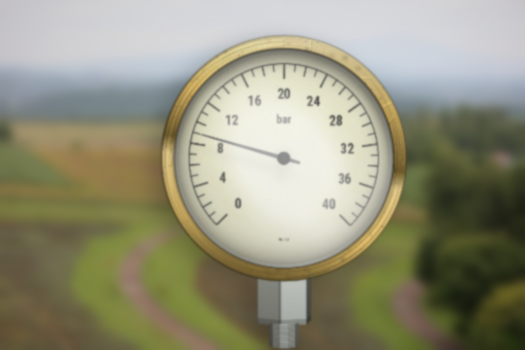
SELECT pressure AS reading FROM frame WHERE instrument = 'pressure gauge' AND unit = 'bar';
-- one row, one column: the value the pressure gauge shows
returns 9 bar
